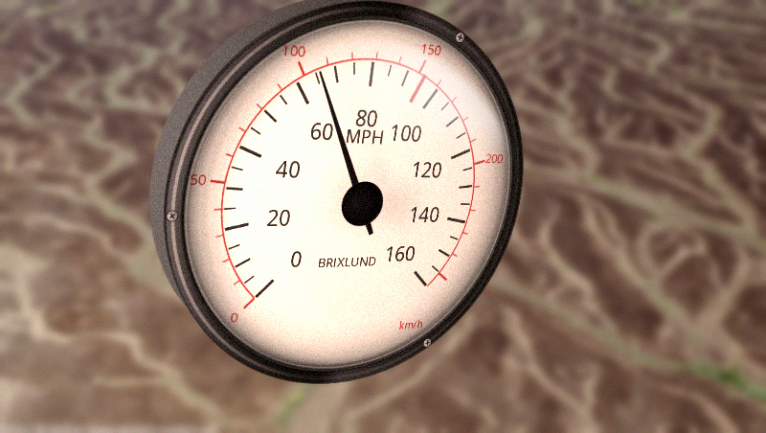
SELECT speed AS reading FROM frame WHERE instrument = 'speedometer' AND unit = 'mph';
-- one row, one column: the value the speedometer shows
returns 65 mph
